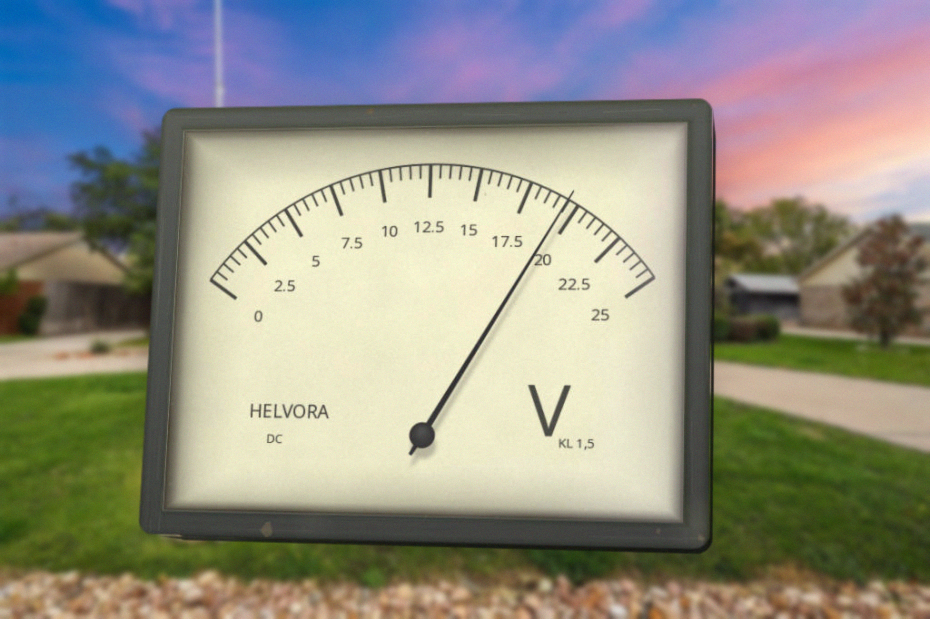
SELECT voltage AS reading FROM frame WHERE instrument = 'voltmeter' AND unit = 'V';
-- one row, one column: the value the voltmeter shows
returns 19.5 V
